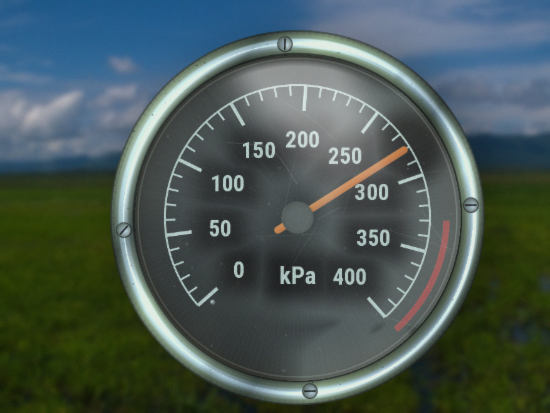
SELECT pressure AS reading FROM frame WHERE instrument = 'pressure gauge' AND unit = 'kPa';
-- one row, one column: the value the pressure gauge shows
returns 280 kPa
